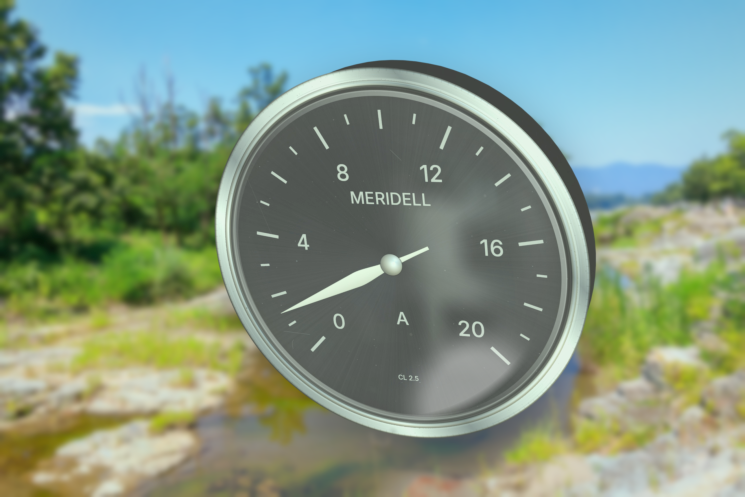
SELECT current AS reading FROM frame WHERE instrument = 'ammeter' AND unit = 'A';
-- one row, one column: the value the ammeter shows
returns 1.5 A
